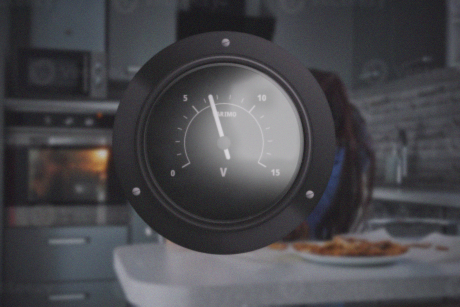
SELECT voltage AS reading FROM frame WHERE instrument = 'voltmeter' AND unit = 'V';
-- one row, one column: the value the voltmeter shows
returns 6.5 V
